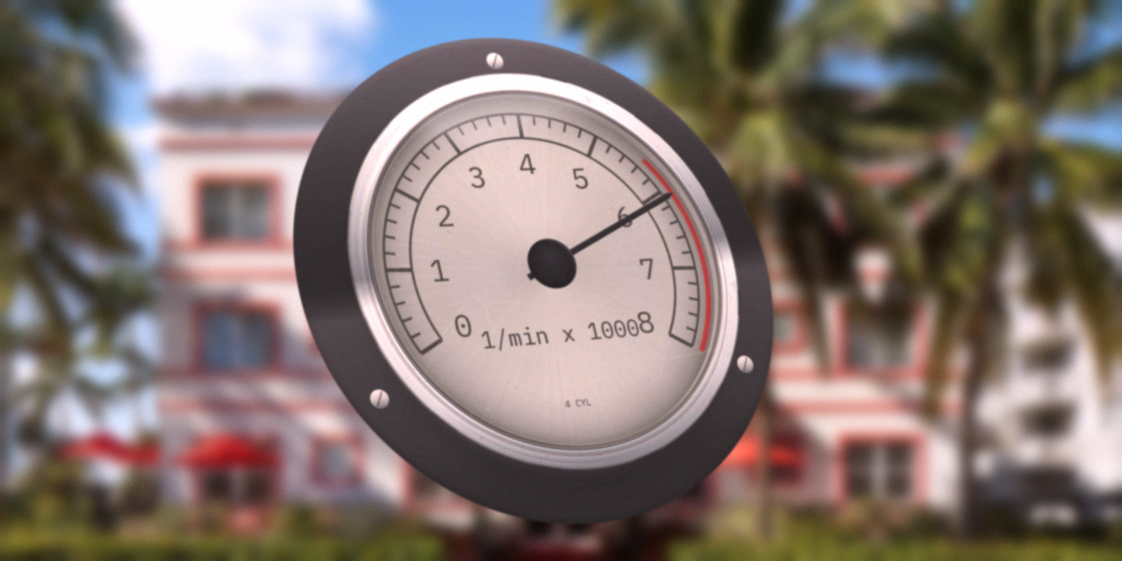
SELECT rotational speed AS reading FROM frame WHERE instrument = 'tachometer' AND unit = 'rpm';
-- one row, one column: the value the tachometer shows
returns 6100 rpm
